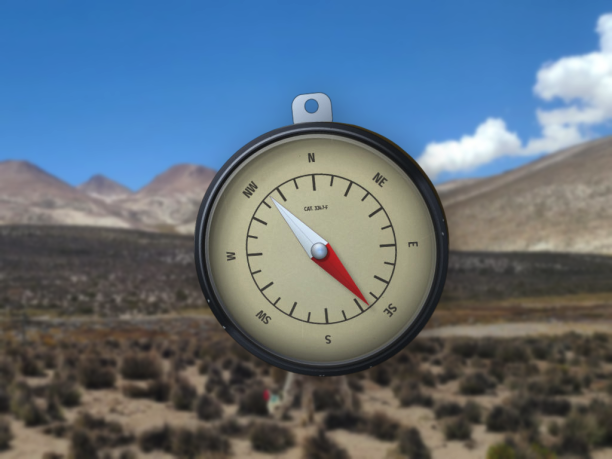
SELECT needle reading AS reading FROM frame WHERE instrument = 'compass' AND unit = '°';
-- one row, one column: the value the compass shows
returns 142.5 °
